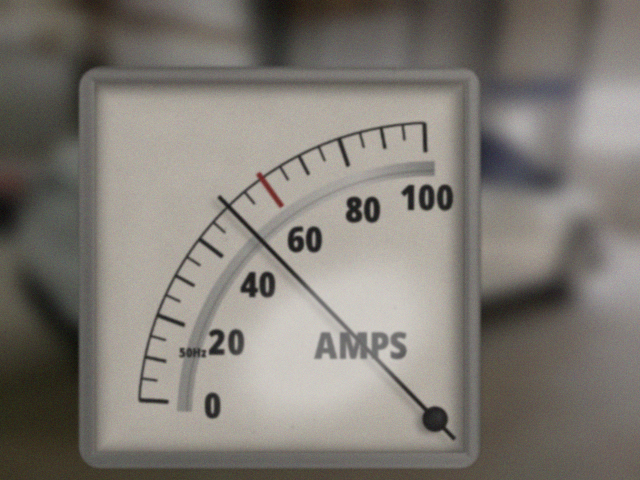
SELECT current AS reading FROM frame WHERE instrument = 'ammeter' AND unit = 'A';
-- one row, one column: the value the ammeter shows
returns 50 A
